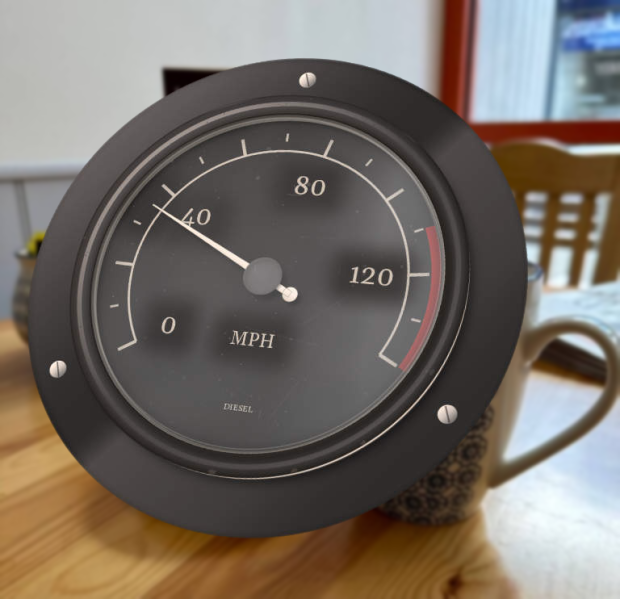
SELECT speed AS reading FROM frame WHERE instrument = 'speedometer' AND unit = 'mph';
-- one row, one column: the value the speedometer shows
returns 35 mph
